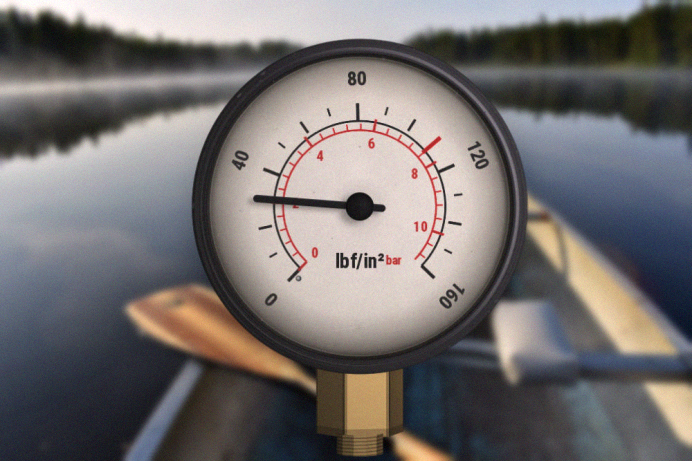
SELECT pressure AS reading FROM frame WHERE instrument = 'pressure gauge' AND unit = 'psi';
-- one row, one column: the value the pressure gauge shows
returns 30 psi
